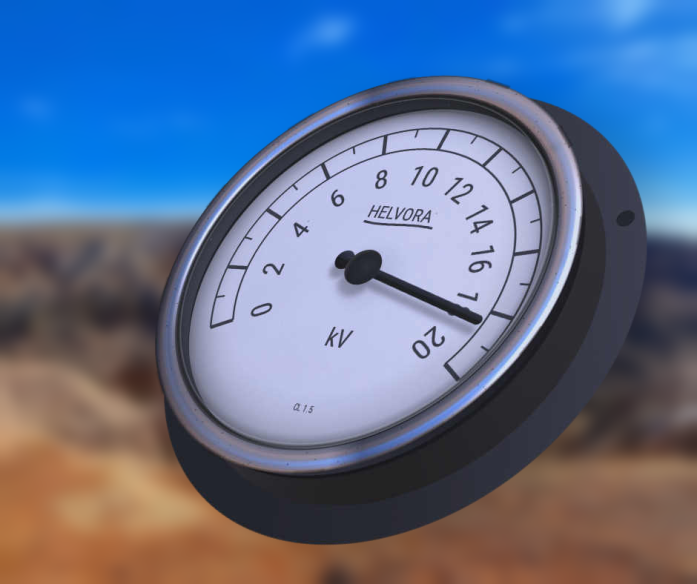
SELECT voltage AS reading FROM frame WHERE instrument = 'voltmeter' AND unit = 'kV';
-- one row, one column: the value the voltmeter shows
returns 18.5 kV
